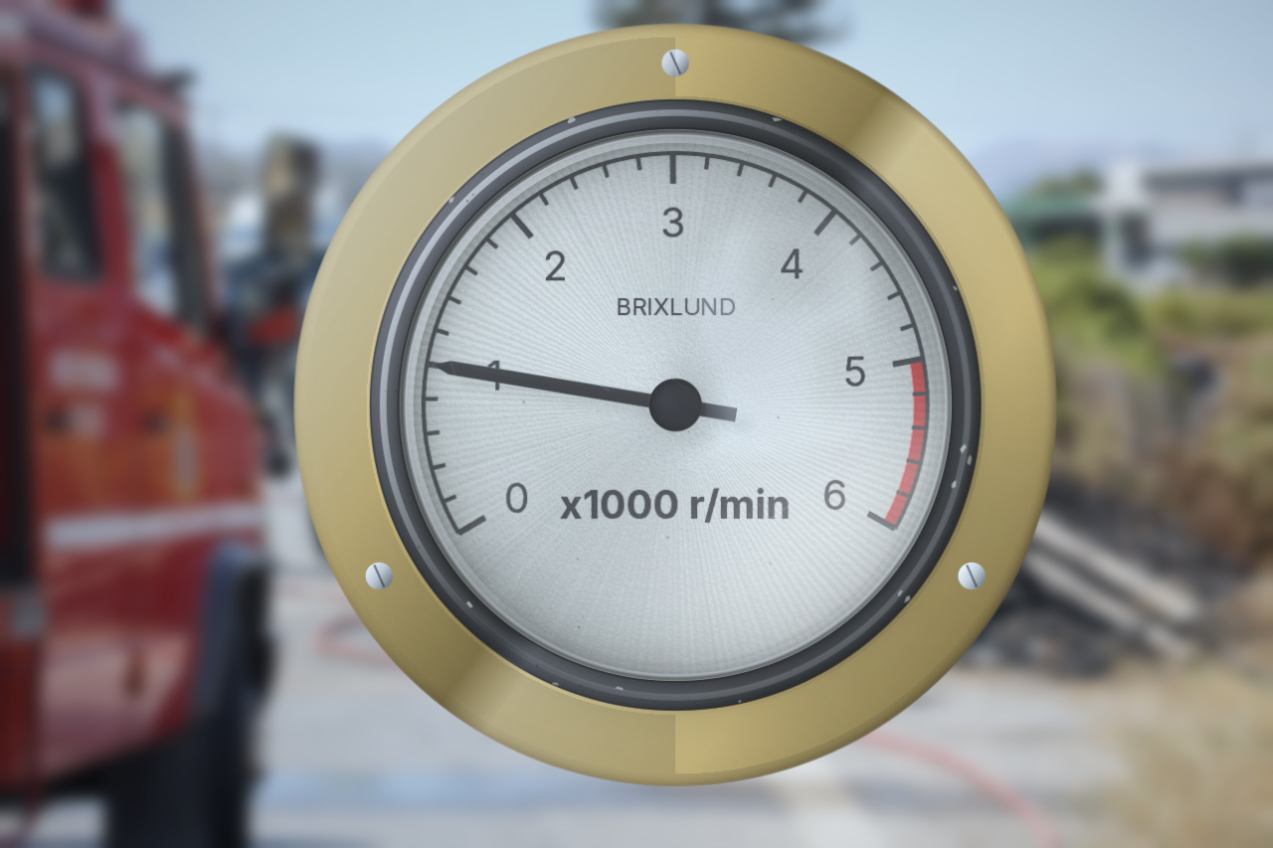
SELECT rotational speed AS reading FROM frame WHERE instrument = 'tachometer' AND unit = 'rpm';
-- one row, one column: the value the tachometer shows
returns 1000 rpm
